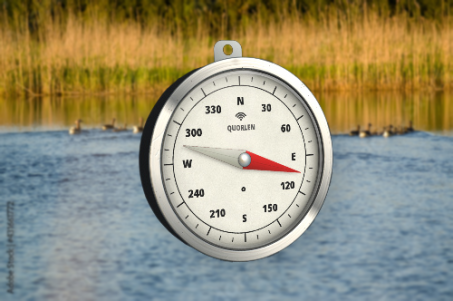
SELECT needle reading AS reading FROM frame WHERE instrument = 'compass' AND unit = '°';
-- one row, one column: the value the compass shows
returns 105 °
